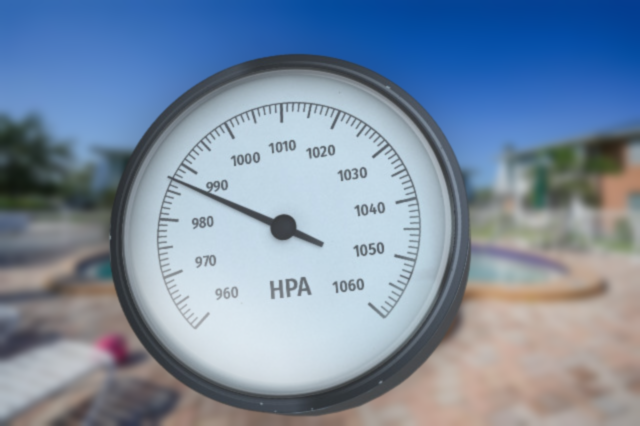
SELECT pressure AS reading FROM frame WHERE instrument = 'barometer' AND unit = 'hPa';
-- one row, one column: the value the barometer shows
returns 987 hPa
